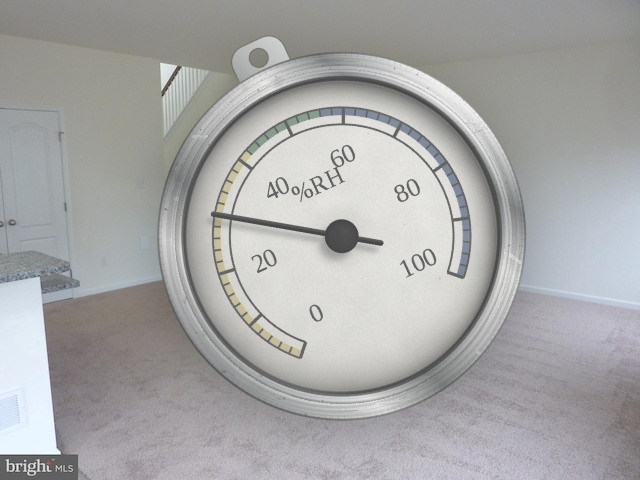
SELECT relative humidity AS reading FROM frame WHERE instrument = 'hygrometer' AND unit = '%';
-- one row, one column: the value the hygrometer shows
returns 30 %
